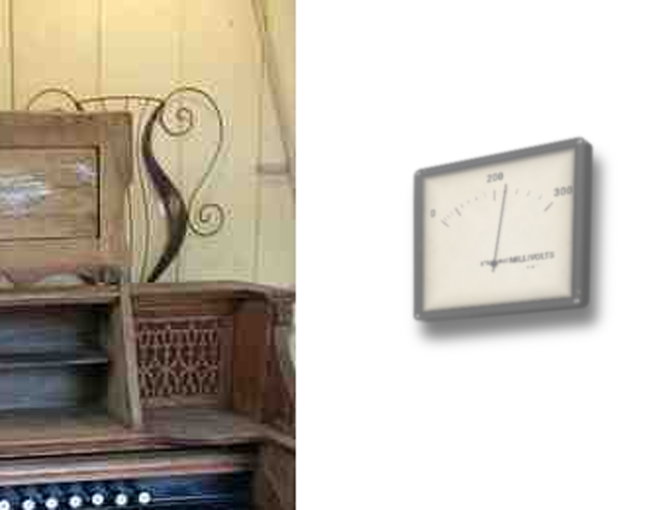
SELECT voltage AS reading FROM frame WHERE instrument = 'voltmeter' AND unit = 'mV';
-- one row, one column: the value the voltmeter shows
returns 220 mV
